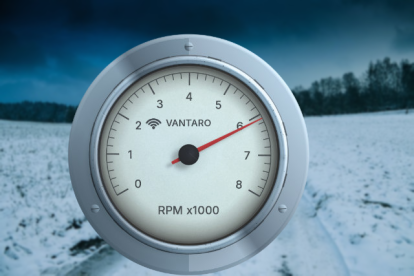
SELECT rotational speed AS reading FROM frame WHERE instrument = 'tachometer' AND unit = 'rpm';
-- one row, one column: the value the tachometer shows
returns 6100 rpm
